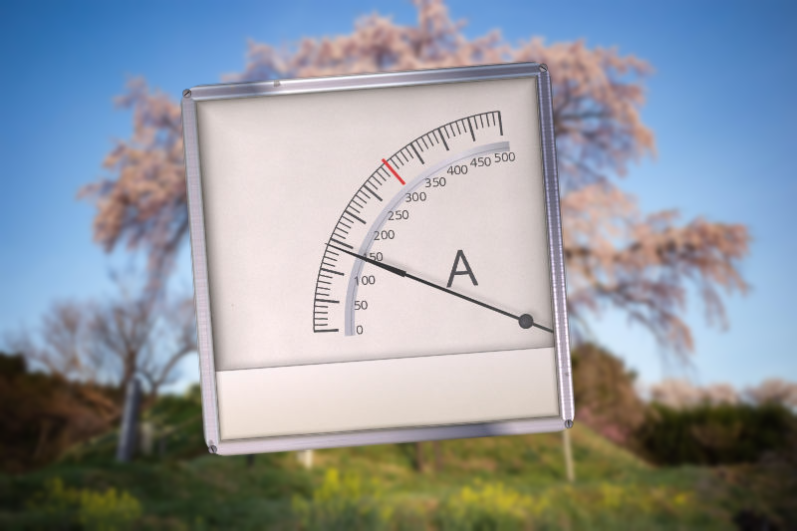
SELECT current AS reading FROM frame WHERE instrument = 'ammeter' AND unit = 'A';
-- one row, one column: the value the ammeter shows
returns 140 A
